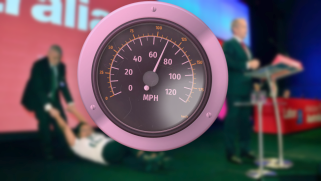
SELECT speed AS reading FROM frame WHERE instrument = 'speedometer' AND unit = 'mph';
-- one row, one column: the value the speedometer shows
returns 70 mph
